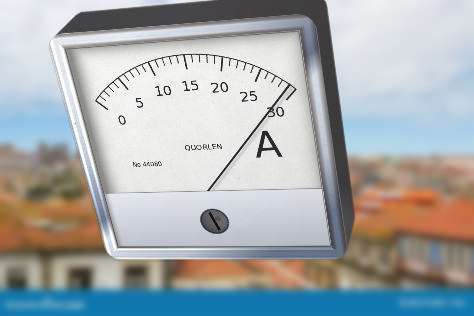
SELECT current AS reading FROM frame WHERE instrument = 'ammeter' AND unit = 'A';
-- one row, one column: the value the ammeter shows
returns 29 A
